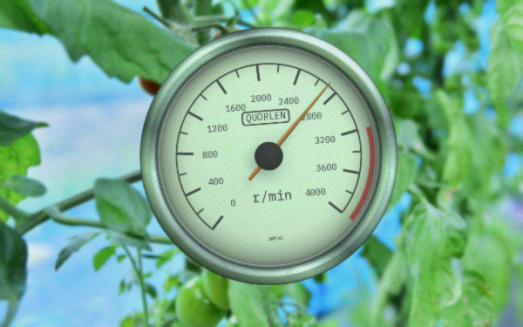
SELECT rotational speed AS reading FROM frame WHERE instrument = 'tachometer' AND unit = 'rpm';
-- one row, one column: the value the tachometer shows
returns 2700 rpm
